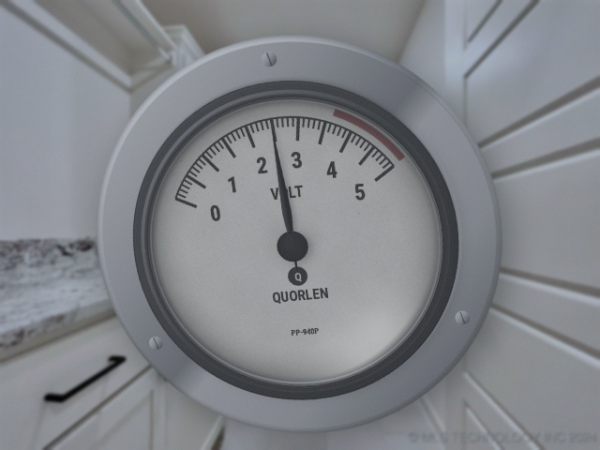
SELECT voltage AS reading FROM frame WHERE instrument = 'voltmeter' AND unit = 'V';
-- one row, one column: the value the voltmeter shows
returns 2.5 V
